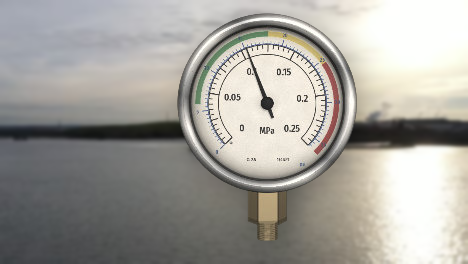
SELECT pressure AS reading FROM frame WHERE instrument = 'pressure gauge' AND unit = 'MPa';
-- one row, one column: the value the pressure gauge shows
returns 0.105 MPa
